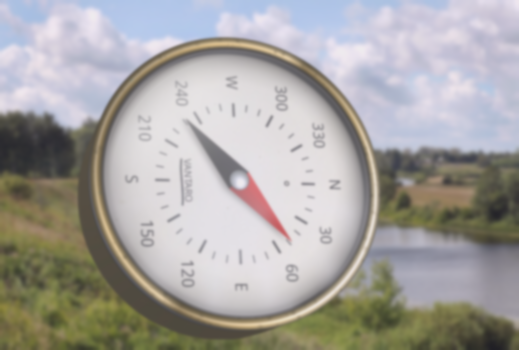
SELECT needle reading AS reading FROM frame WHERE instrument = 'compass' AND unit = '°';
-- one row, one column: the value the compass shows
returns 50 °
